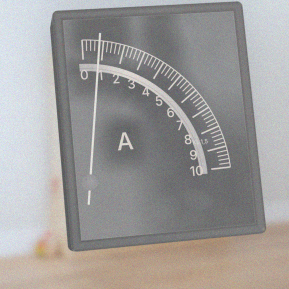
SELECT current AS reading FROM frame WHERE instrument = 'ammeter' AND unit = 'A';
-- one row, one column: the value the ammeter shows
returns 0.8 A
